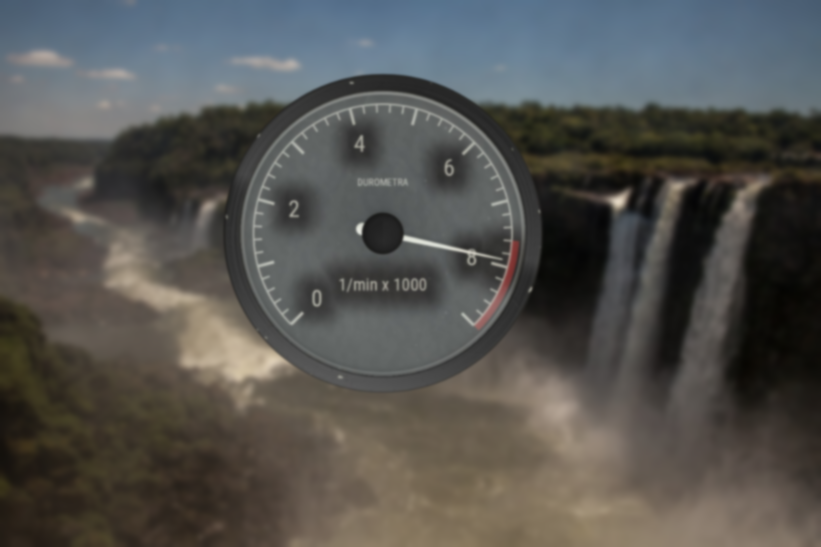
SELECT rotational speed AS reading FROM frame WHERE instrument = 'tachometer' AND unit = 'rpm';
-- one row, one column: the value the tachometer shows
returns 7900 rpm
